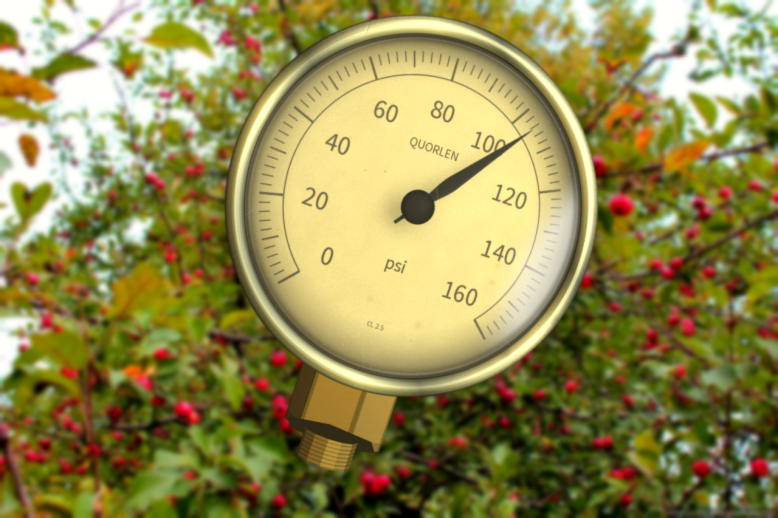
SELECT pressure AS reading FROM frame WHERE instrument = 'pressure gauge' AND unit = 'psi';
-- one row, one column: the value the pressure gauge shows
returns 104 psi
